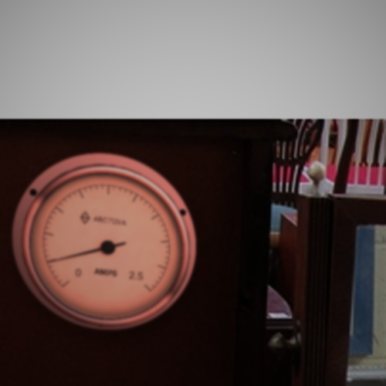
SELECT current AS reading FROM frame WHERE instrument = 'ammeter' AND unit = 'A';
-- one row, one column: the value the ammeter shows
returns 0.25 A
